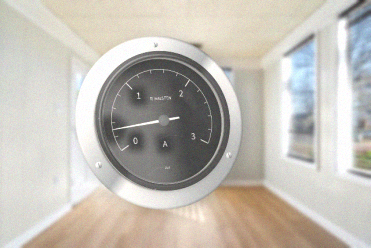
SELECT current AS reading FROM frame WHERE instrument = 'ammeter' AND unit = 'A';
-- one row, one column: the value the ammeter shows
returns 0.3 A
